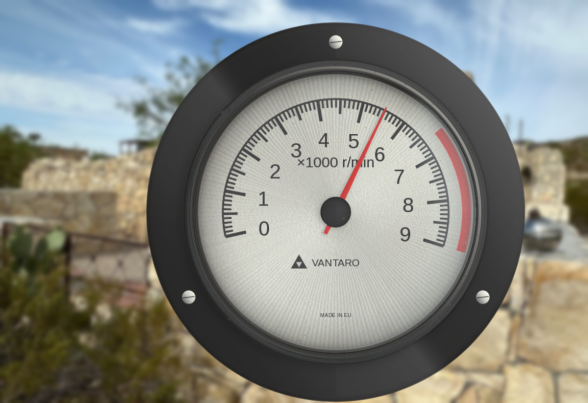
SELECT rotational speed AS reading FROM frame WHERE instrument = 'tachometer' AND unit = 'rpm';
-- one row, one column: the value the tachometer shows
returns 5500 rpm
